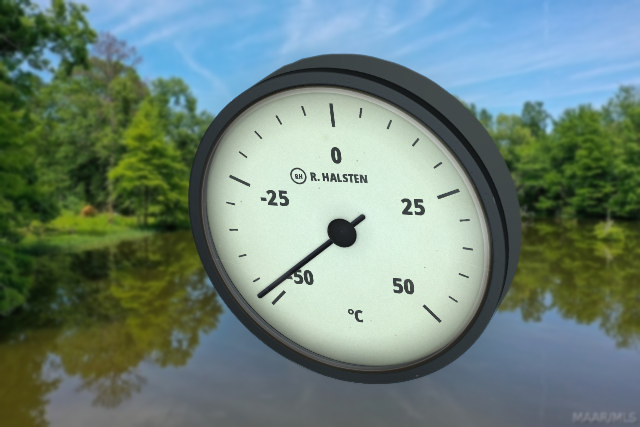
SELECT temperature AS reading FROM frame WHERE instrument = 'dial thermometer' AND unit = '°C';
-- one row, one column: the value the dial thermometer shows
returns -47.5 °C
